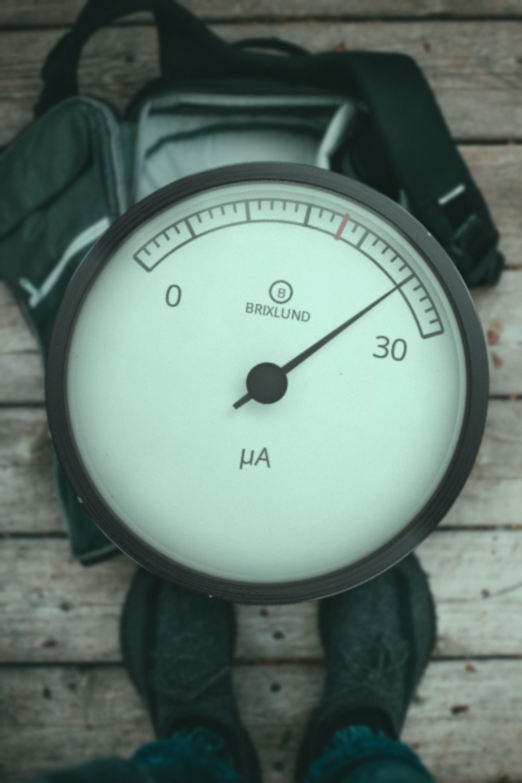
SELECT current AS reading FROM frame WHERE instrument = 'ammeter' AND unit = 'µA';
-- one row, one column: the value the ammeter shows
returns 25 µA
